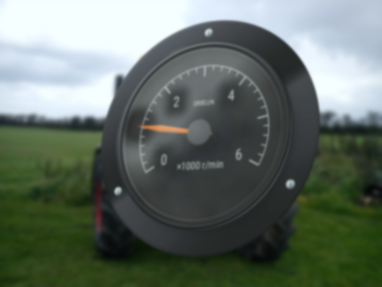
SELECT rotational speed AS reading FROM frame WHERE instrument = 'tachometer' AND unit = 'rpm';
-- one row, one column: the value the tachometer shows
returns 1000 rpm
